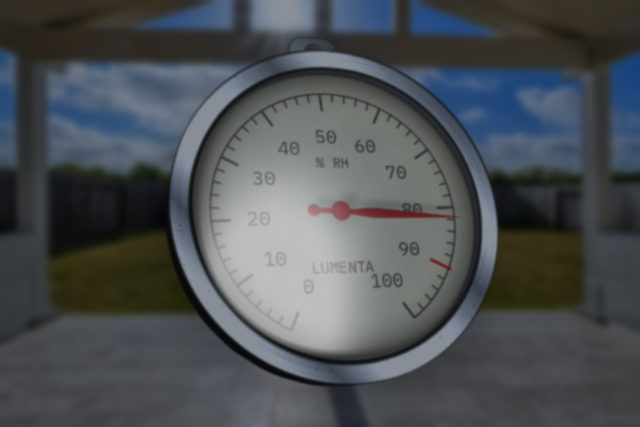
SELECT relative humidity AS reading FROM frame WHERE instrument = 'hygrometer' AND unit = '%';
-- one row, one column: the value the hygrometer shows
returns 82 %
